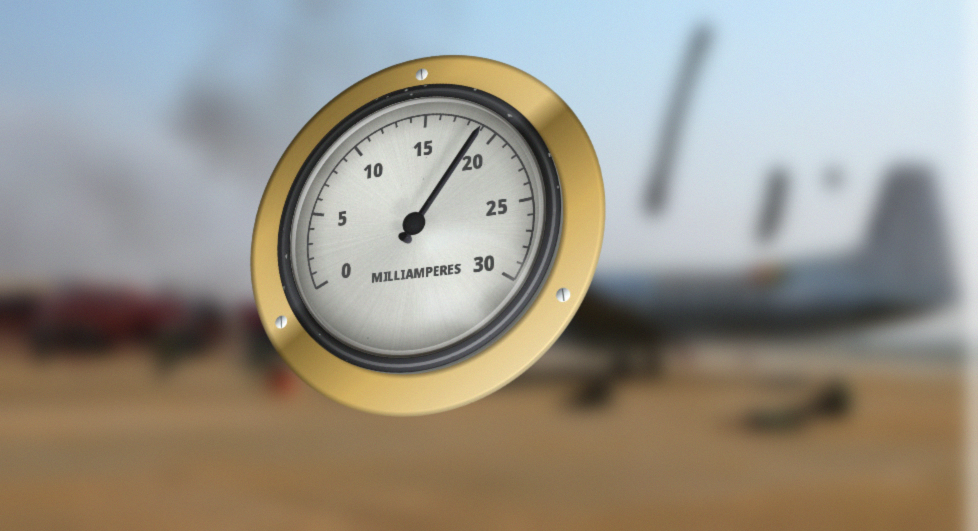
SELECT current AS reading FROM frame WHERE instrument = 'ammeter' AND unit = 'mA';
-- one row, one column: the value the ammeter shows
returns 19 mA
